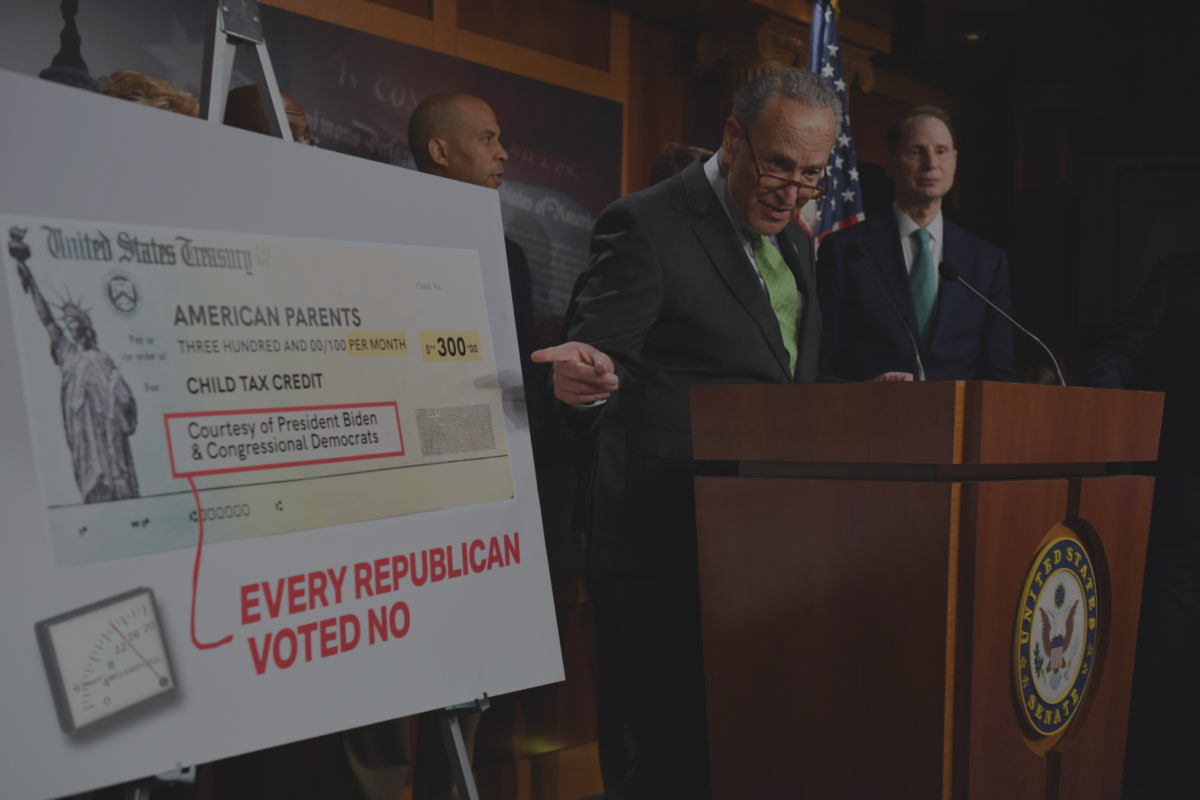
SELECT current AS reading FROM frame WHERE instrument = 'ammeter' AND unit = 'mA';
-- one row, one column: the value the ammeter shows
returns 14 mA
